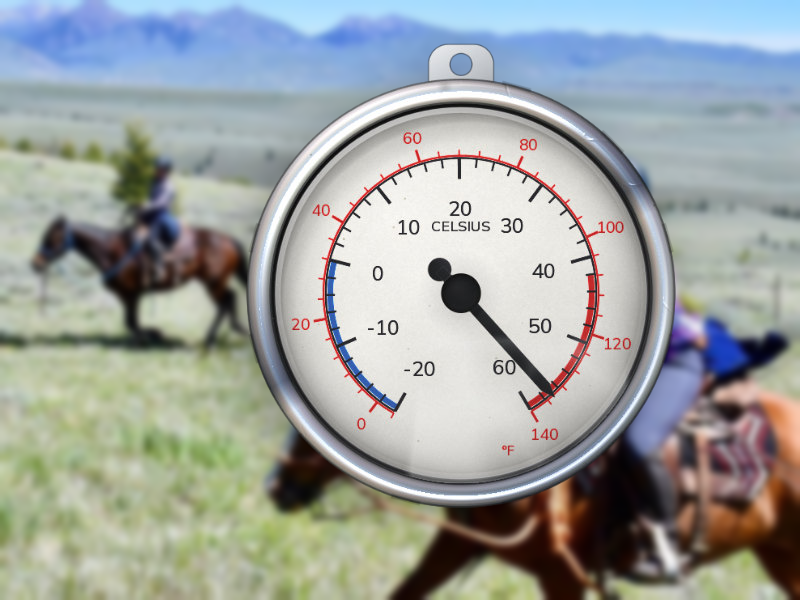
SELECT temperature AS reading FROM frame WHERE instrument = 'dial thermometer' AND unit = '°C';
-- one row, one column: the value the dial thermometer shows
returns 57 °C
